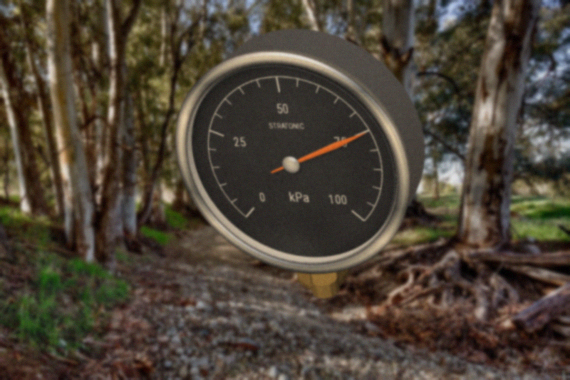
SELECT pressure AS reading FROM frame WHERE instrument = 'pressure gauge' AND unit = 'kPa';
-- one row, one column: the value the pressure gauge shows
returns 75 kPa
